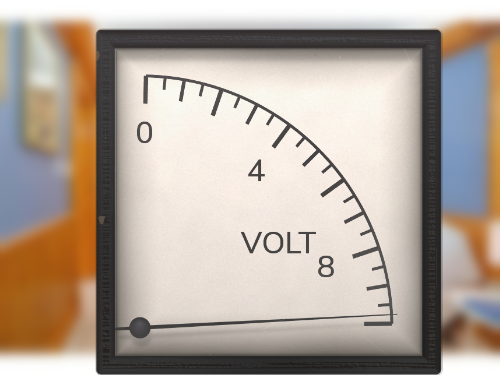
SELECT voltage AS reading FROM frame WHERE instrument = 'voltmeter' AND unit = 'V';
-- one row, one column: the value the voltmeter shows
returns 9.75 V
